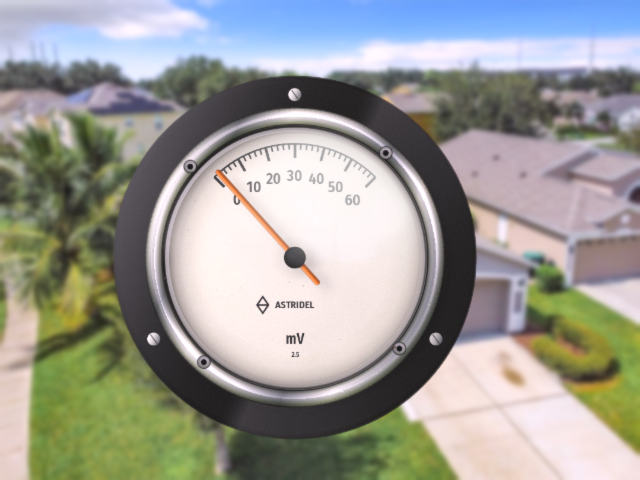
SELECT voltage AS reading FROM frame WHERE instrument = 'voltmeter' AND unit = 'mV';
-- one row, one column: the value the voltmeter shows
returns 2 mV
